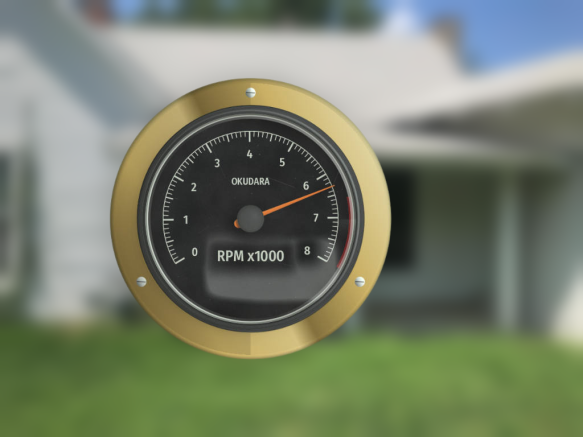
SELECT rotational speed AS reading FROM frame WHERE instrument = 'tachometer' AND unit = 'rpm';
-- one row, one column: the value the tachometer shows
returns 6300 rpm
